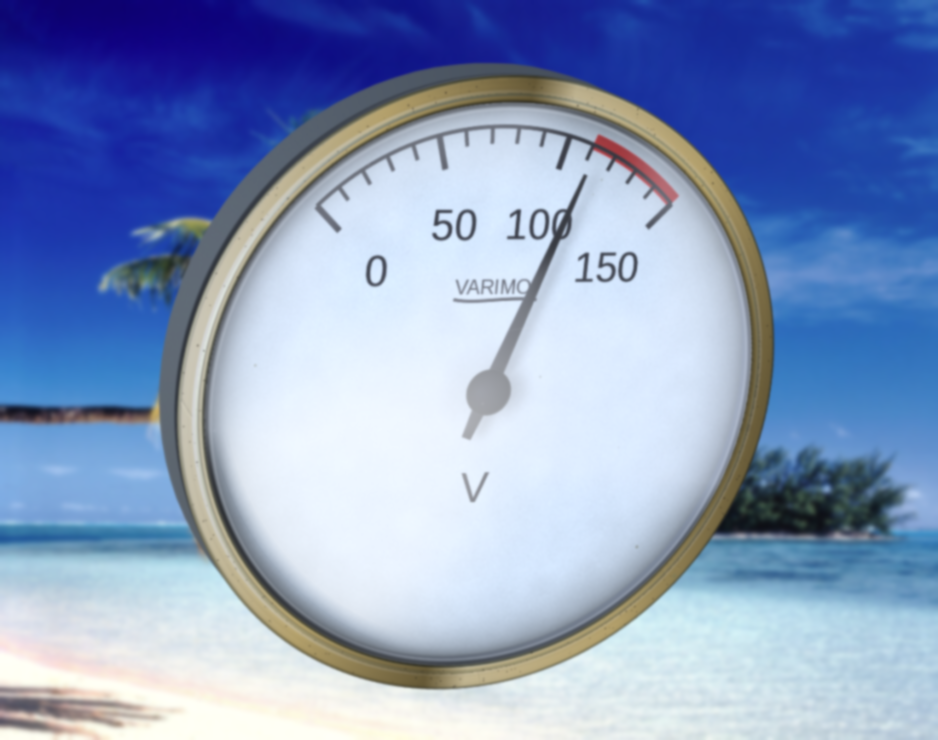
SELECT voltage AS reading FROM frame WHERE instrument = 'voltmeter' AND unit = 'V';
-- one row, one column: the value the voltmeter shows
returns 110 V
